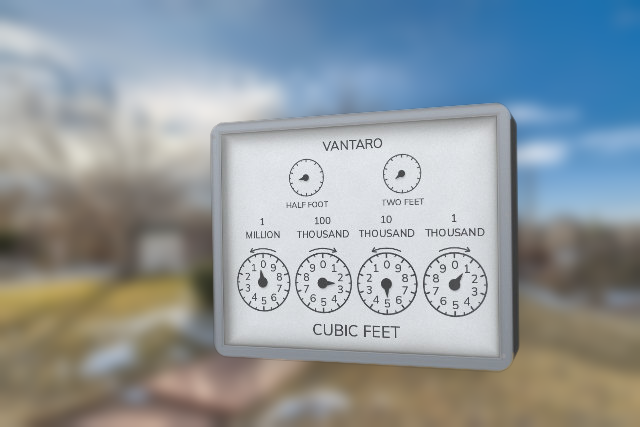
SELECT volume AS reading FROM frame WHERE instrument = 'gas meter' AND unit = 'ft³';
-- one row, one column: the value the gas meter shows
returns 25100 ft³
